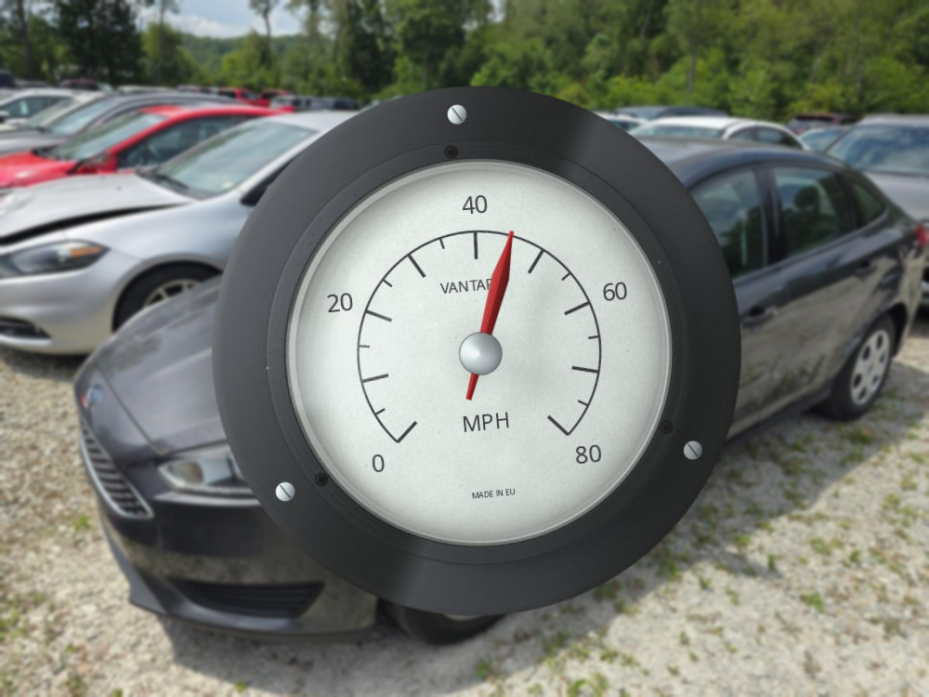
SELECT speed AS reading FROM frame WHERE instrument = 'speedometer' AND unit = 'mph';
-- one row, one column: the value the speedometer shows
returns 45 mph
